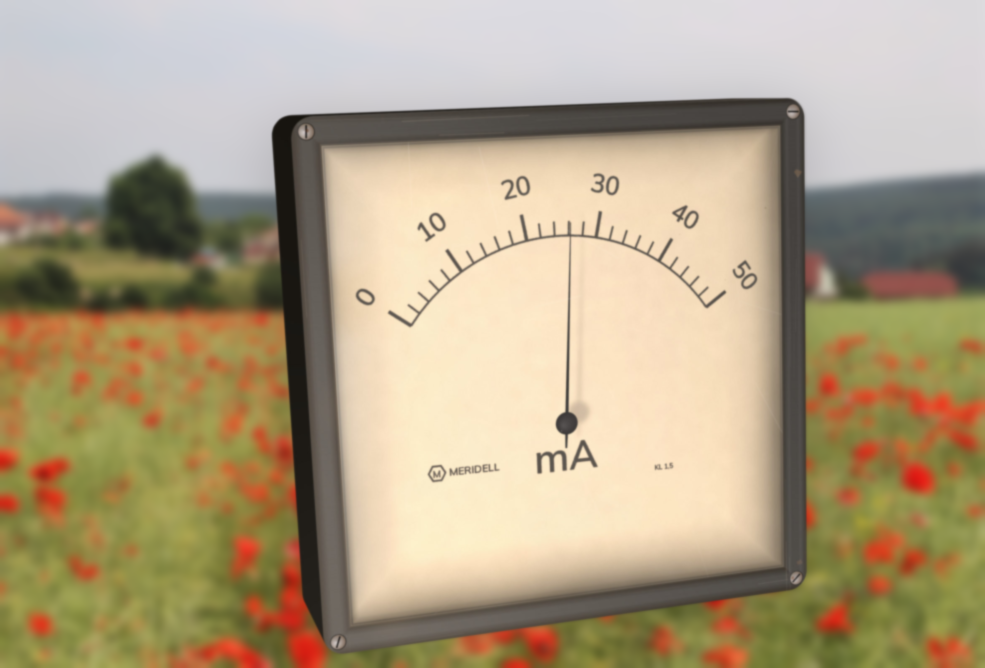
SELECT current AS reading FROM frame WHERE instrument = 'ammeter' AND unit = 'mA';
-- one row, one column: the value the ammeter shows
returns 26 mA
